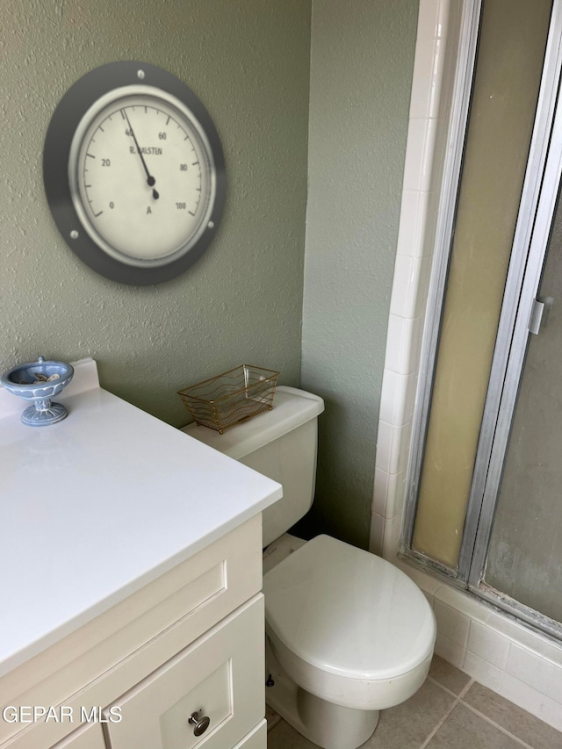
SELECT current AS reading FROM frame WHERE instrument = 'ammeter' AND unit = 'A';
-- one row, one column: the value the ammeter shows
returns 40 A
